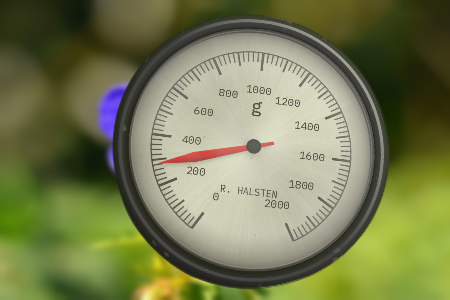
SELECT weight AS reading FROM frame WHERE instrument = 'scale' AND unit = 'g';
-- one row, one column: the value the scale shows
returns 280 g
